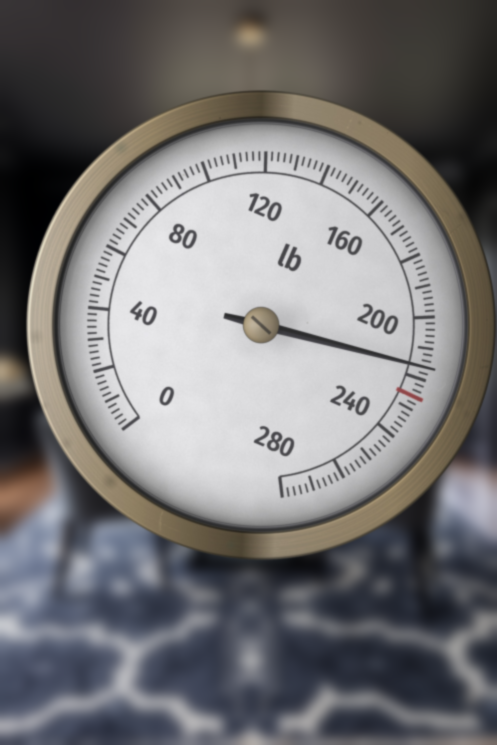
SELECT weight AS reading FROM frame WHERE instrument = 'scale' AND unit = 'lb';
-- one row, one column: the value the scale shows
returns 216 lb
